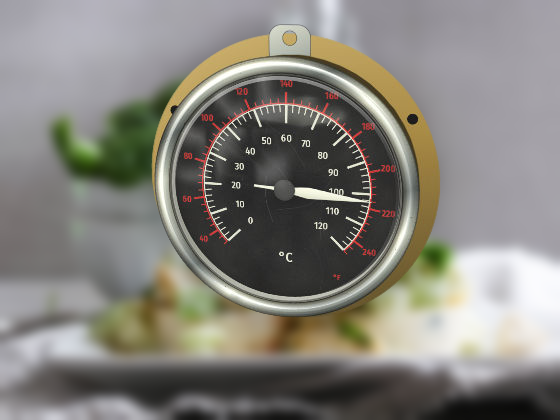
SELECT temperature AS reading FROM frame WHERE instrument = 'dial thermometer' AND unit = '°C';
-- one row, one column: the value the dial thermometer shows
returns 102 °C
